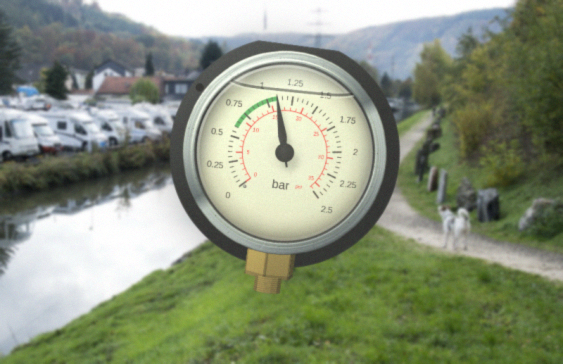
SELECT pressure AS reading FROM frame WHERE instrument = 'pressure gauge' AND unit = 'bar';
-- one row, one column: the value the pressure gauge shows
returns 1.1 bar
